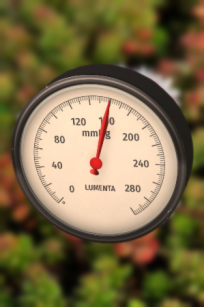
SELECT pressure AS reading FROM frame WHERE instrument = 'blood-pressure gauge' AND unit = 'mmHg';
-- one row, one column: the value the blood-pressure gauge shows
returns 160 mmHg
